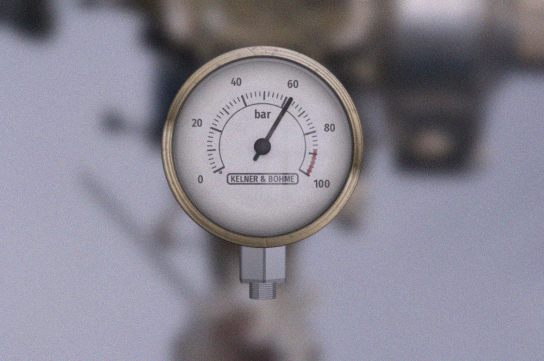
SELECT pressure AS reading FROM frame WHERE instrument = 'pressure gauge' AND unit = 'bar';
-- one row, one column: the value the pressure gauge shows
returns 62 bar
